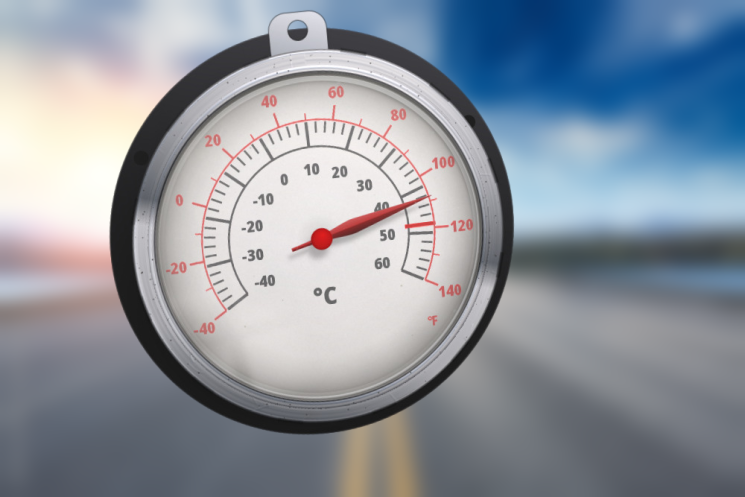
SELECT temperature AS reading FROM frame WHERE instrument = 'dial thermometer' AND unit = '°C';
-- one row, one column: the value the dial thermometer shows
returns 42 °C
